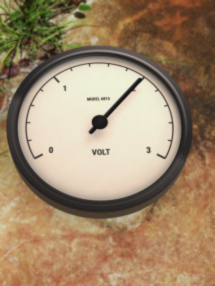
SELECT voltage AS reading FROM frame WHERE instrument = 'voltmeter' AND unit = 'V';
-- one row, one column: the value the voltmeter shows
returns 2 V
